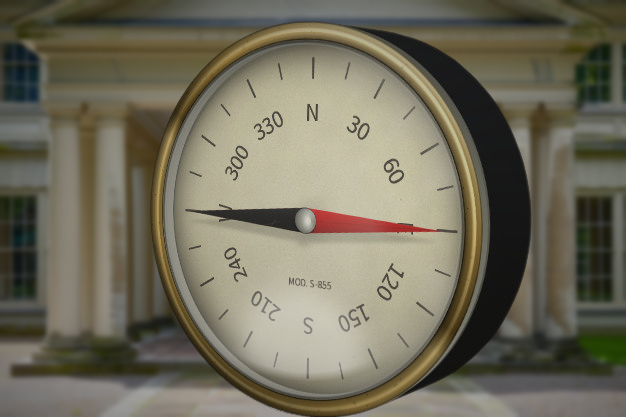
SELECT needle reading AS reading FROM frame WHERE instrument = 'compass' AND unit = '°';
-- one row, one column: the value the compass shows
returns 90 °
